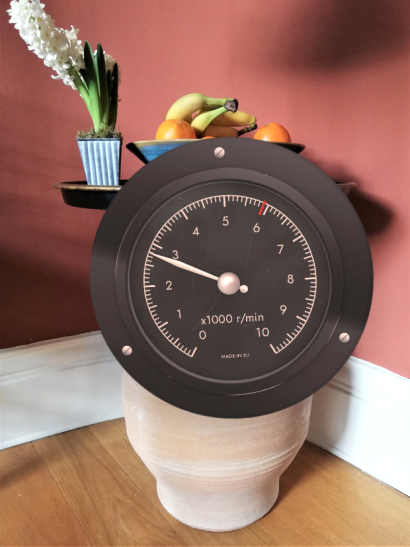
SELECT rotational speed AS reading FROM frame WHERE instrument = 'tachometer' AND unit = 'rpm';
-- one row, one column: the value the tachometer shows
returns 2800 rpm
